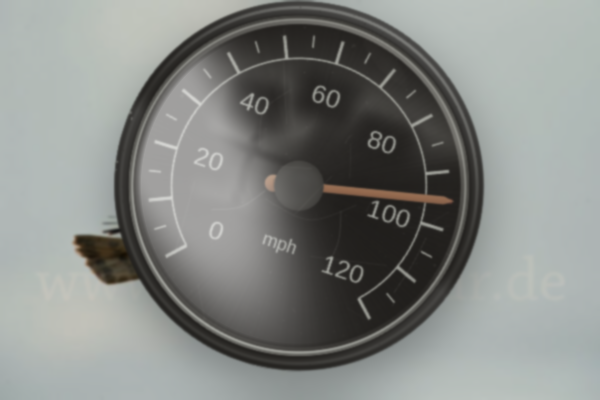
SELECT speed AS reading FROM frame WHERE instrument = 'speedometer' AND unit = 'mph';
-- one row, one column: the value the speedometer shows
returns 95 mph
